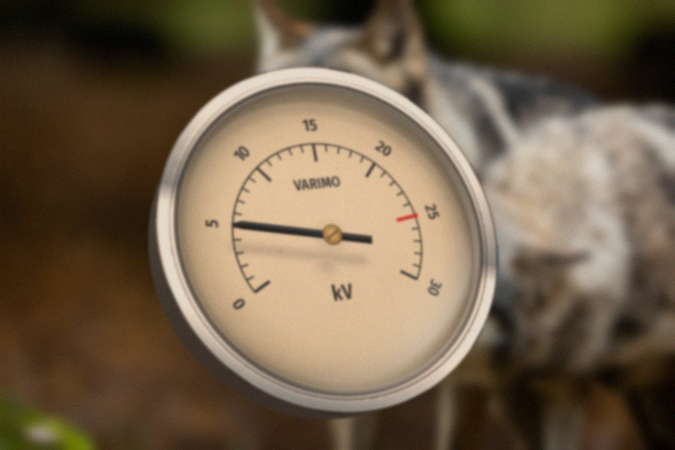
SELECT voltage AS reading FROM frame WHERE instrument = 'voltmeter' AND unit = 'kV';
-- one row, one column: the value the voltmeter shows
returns 5 kV
